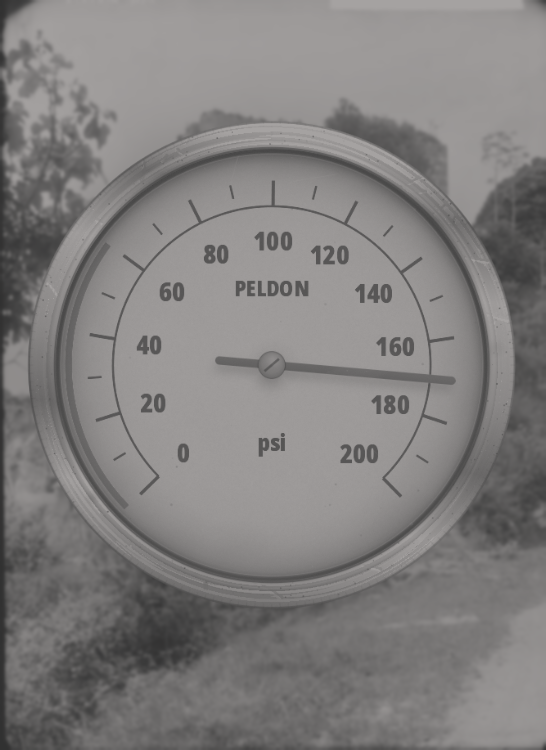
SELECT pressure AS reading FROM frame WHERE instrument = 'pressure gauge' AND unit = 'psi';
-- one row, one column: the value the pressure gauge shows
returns 170 psi
